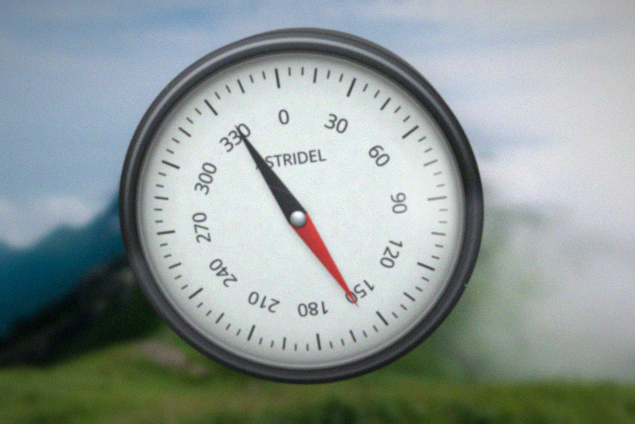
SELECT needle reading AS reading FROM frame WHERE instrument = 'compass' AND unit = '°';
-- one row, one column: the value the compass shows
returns 155 °
